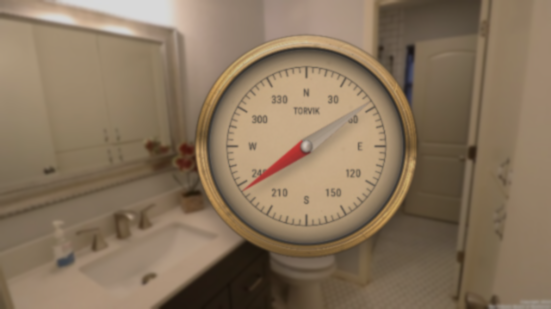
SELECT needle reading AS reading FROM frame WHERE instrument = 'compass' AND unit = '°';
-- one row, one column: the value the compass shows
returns 235 °
